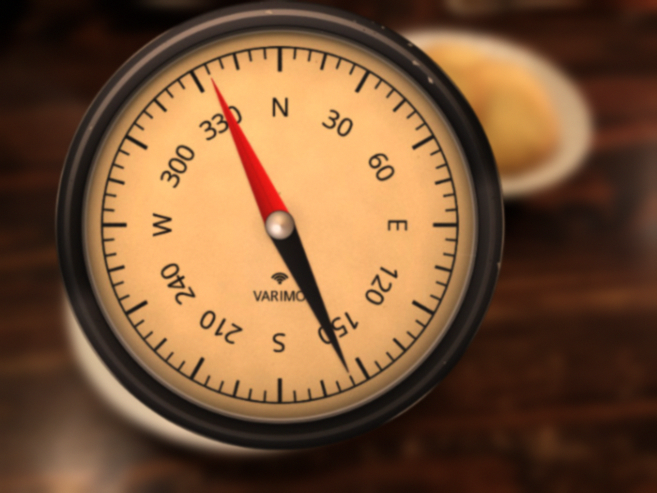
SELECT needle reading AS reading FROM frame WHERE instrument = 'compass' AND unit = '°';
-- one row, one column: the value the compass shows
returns 335 °
